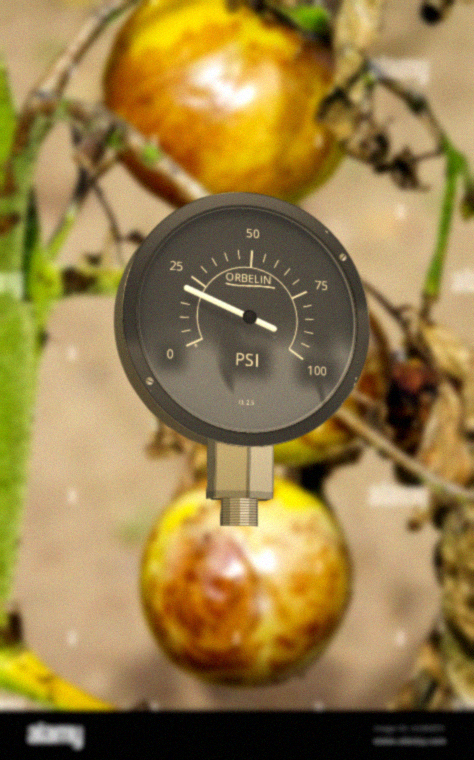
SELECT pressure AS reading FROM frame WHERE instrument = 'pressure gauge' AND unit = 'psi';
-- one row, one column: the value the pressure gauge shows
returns 20 psi
